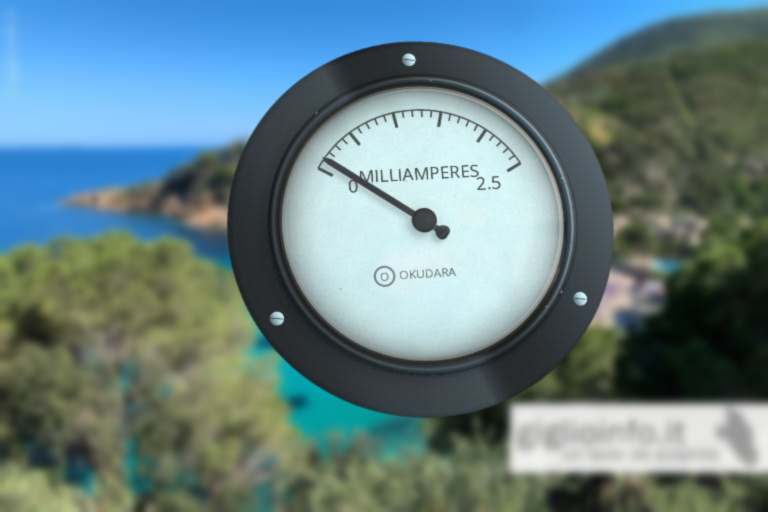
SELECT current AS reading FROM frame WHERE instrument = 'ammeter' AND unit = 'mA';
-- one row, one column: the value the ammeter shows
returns 0.1 mA
